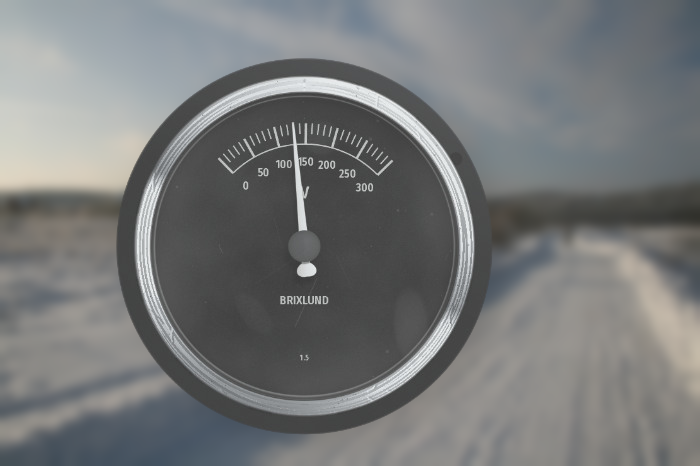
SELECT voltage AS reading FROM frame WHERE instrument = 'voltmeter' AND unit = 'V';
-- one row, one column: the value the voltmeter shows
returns 130 V
